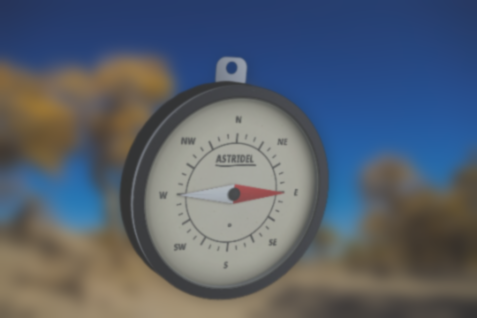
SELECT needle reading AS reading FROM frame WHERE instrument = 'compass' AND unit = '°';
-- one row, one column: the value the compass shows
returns 90 °
